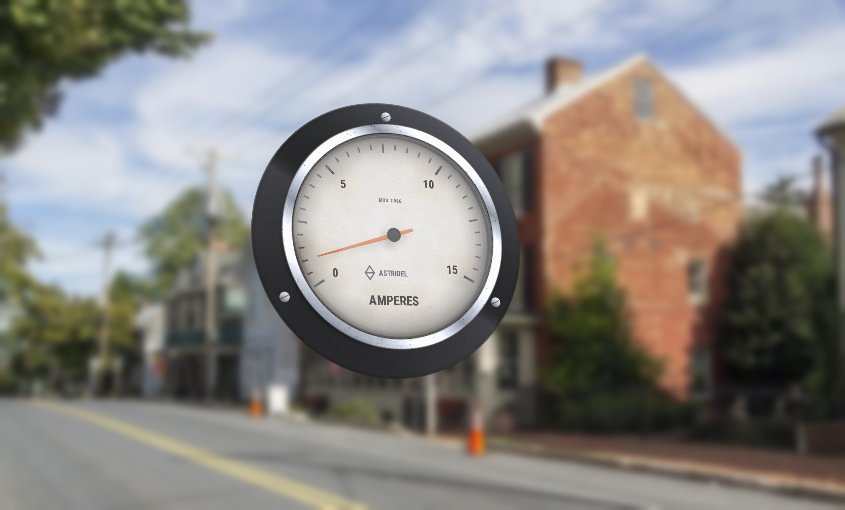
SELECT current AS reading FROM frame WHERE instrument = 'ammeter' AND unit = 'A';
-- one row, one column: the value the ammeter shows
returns 1 A
